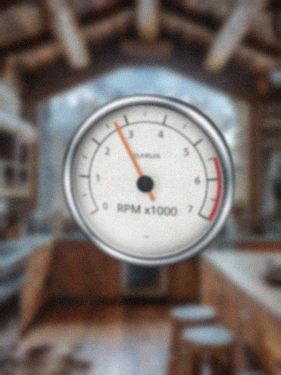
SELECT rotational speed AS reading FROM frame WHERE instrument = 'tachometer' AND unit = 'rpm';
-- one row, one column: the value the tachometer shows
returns 2750 rpm
